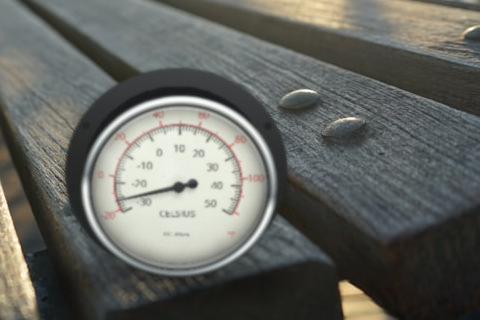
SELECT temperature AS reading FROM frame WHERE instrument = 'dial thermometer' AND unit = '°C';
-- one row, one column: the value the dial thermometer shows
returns -25 °C
